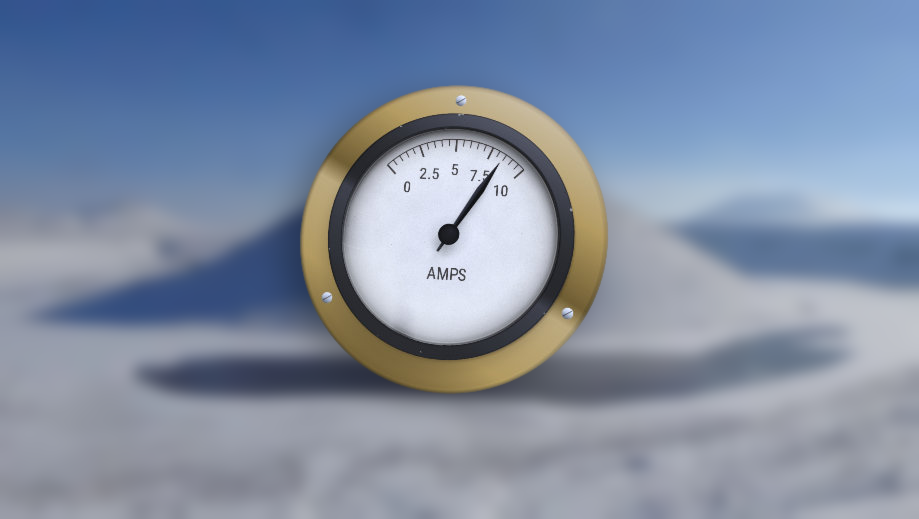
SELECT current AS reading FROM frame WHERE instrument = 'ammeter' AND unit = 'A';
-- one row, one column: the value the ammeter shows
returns 8.5 A
